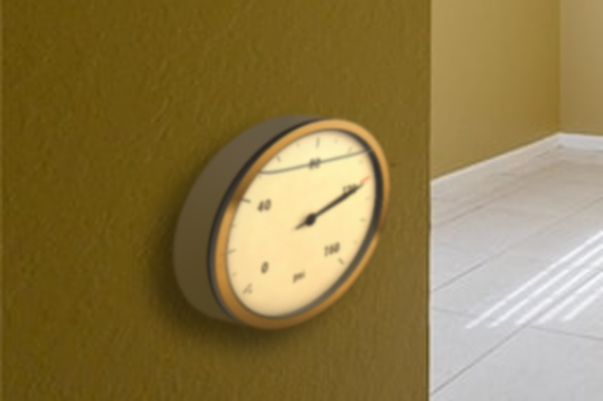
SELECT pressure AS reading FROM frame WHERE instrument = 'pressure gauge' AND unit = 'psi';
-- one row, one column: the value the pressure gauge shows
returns 120 psi
